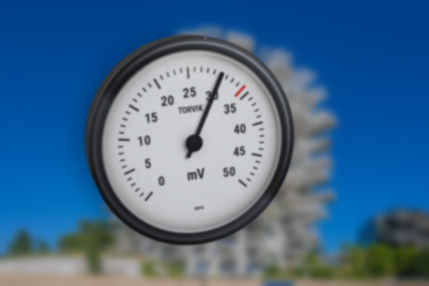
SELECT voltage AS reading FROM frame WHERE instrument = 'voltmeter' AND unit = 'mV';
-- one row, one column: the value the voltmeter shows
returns 30 mV
